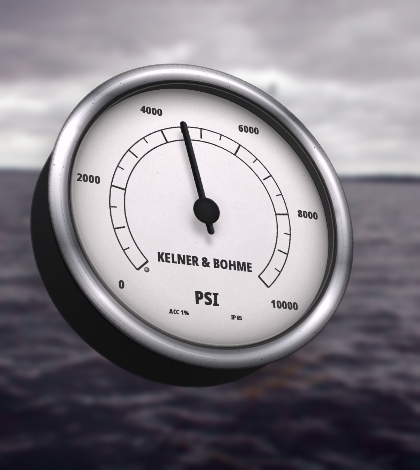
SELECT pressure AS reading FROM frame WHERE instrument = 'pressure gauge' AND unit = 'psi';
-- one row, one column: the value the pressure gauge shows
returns 4500 psi
